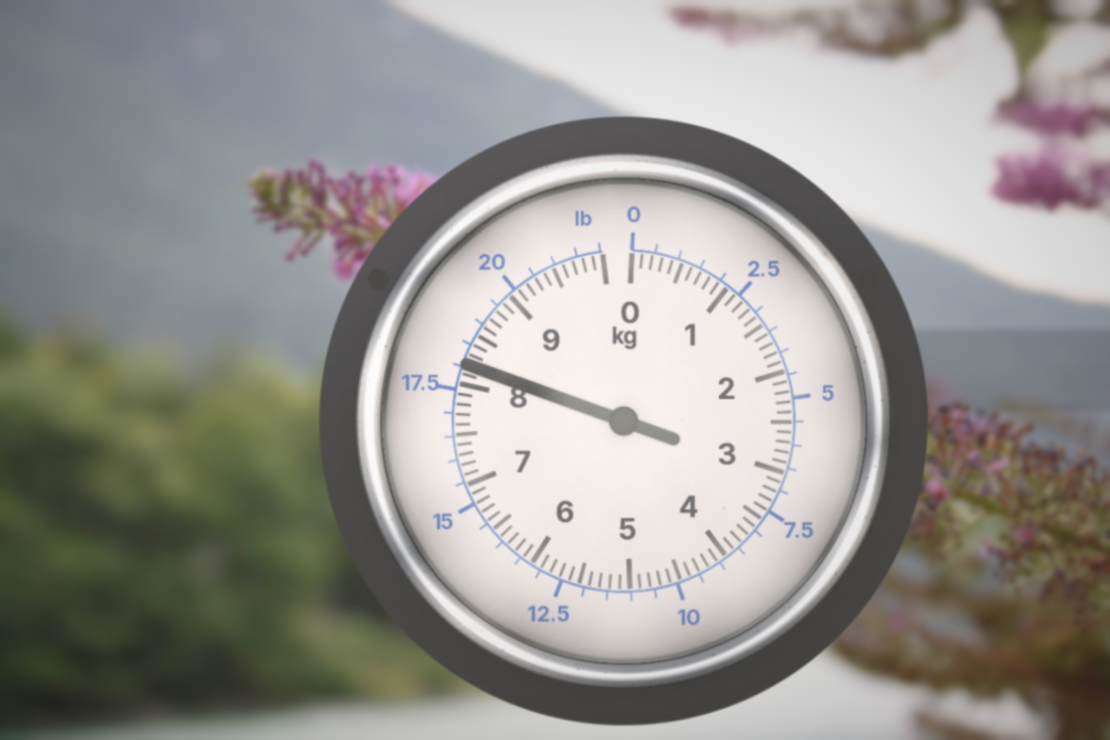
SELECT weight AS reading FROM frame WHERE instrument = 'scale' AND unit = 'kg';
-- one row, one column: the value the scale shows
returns 8.2 kg
